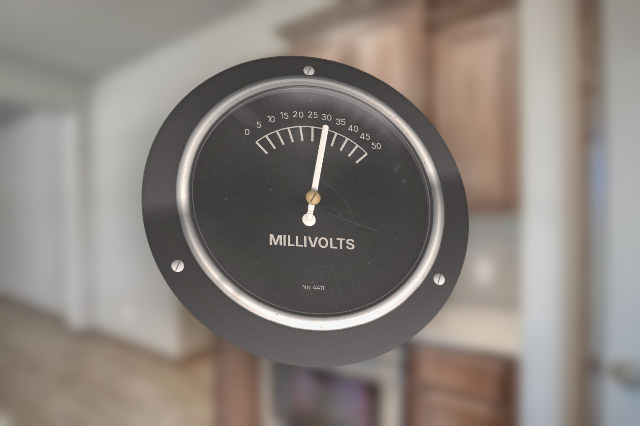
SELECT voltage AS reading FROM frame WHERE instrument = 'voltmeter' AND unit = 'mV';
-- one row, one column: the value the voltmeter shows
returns 30 mV
